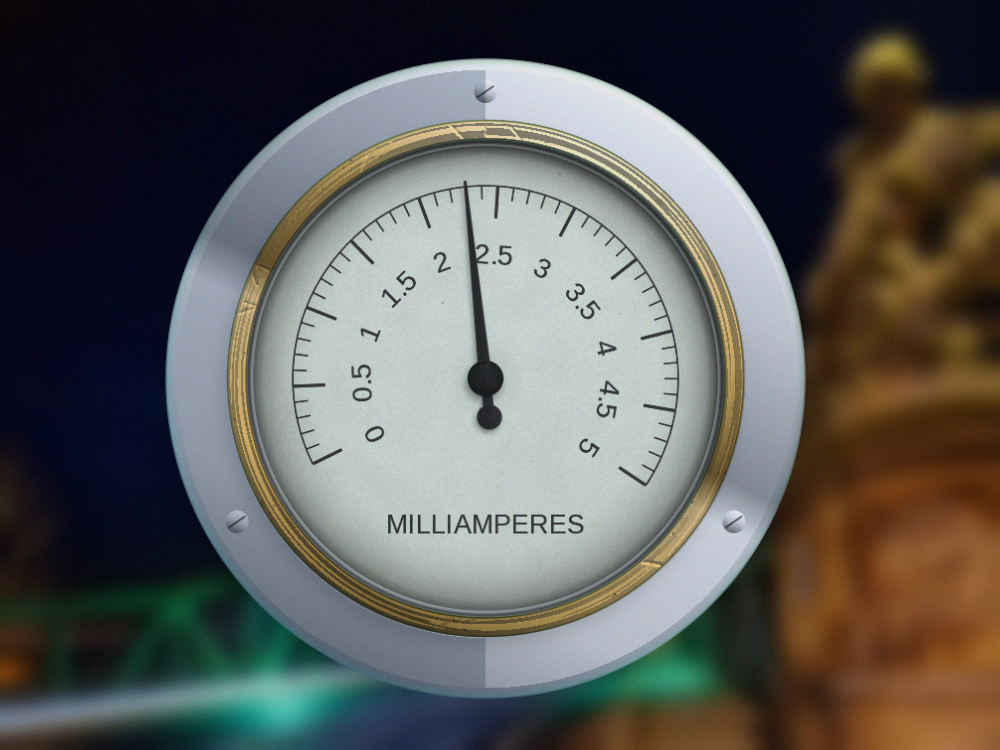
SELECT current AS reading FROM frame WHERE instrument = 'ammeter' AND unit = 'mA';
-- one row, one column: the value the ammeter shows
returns 2.3 mA
